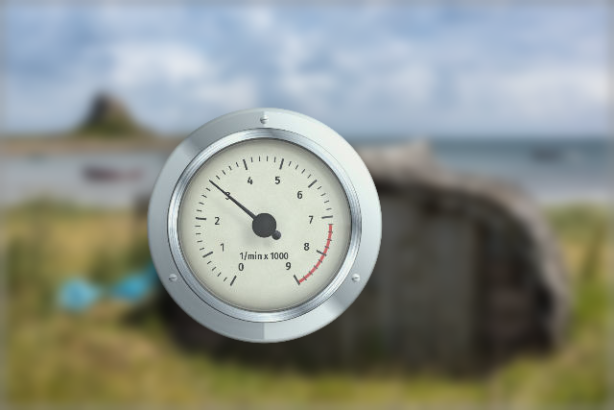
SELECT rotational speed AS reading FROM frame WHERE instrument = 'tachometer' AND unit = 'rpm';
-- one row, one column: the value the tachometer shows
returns 3000 rpm
